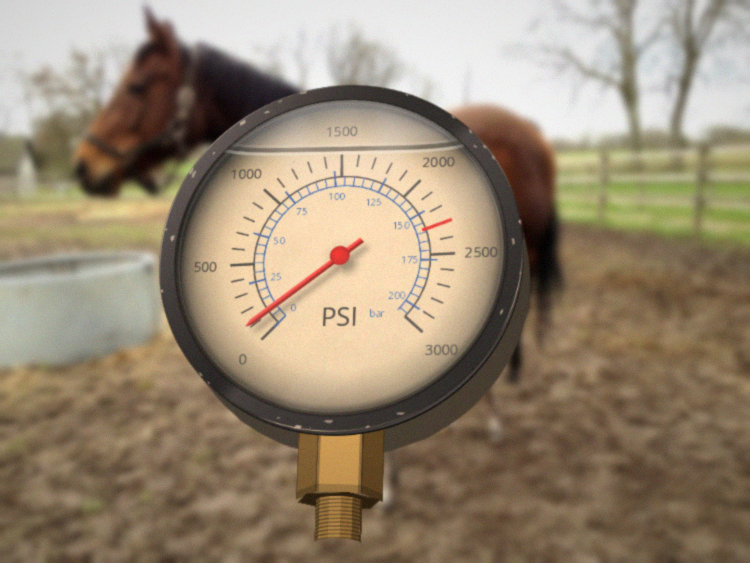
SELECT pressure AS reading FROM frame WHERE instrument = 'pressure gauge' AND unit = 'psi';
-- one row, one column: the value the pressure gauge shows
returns 100 psi
